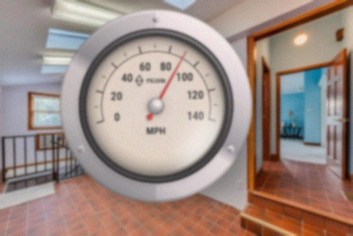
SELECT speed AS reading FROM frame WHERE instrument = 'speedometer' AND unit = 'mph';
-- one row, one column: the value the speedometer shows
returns 90 mph
